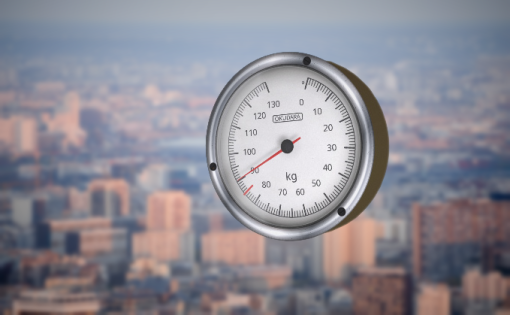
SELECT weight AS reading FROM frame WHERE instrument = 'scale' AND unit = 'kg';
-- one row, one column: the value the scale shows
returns 90 kg
